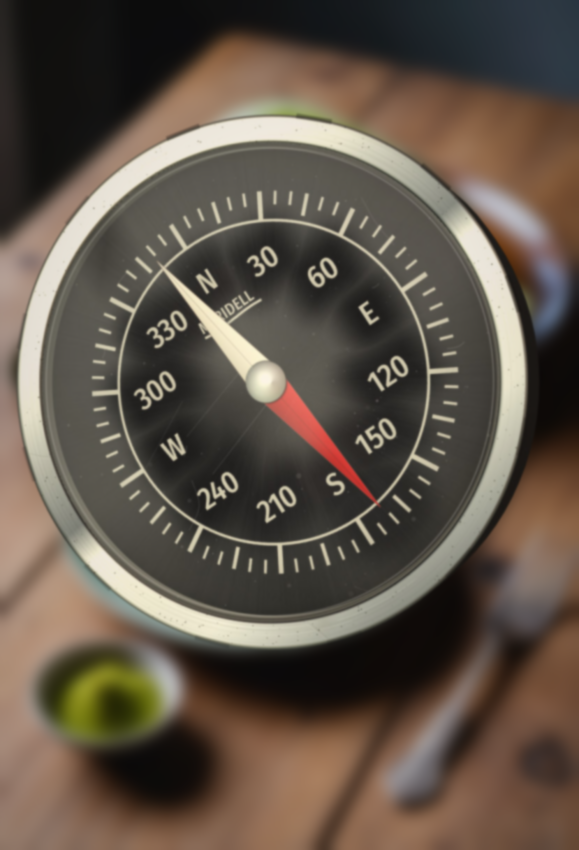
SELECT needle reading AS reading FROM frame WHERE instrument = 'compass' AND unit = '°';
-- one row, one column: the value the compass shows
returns 170 °
